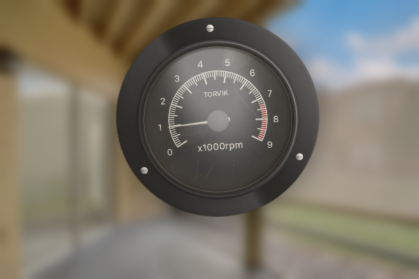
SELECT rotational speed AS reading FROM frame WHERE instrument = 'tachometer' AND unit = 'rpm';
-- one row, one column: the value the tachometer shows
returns 1000 rpm
